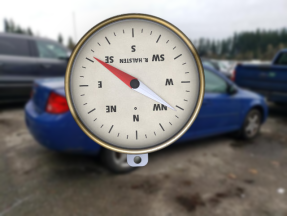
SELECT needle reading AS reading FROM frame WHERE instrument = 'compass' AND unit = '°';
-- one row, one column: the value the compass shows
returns 125 °
